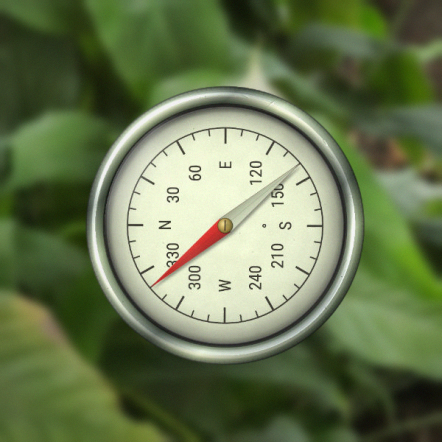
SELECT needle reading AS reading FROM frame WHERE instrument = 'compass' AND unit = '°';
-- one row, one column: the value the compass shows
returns 320 °
